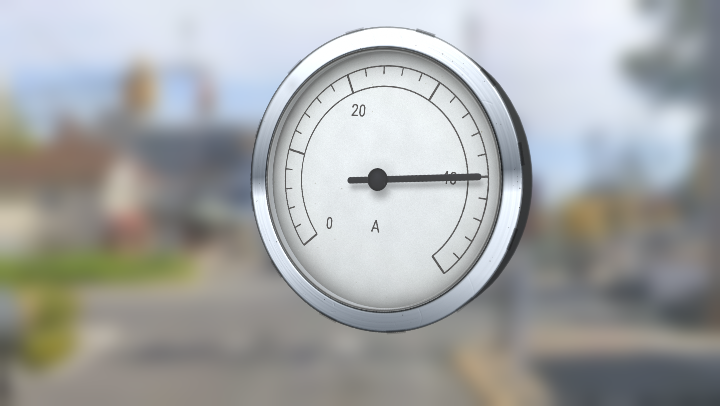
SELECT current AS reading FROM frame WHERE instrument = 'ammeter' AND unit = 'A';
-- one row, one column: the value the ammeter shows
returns 40 A
